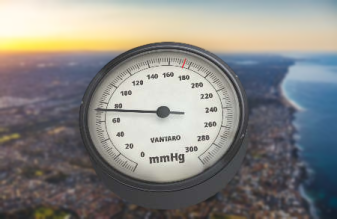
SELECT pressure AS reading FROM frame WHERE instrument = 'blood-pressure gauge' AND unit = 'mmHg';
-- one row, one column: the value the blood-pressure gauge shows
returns 70 mmHg
